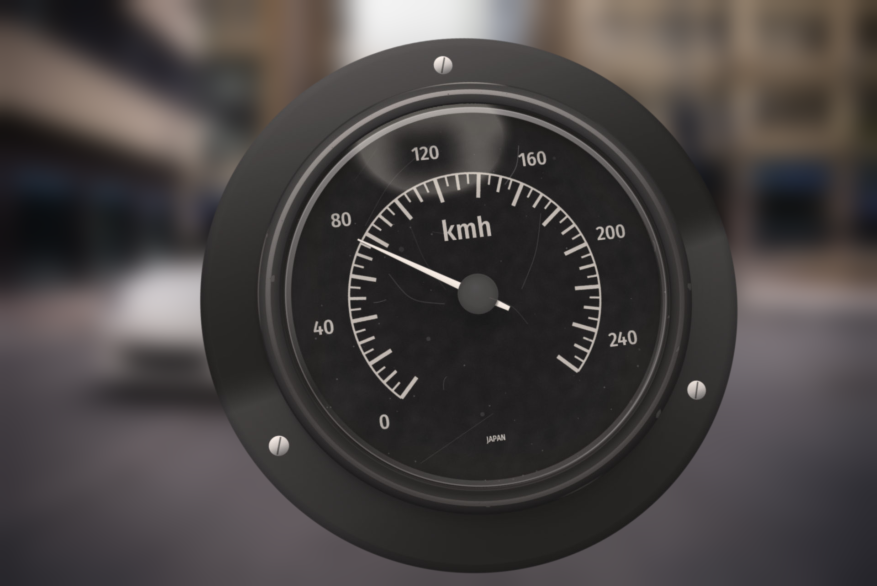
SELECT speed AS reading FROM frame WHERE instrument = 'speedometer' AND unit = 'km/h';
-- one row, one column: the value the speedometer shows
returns 75 km/h
